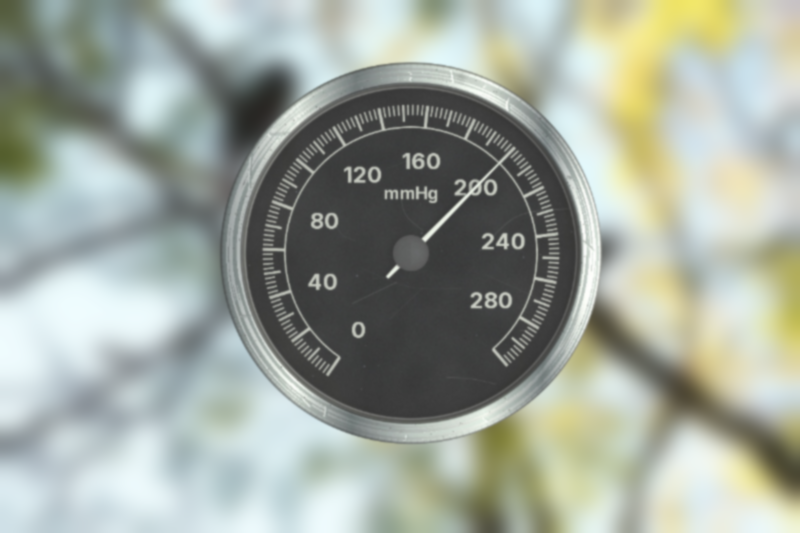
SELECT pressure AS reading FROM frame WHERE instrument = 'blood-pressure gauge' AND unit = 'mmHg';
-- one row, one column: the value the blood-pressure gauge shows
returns 200 mmHg
